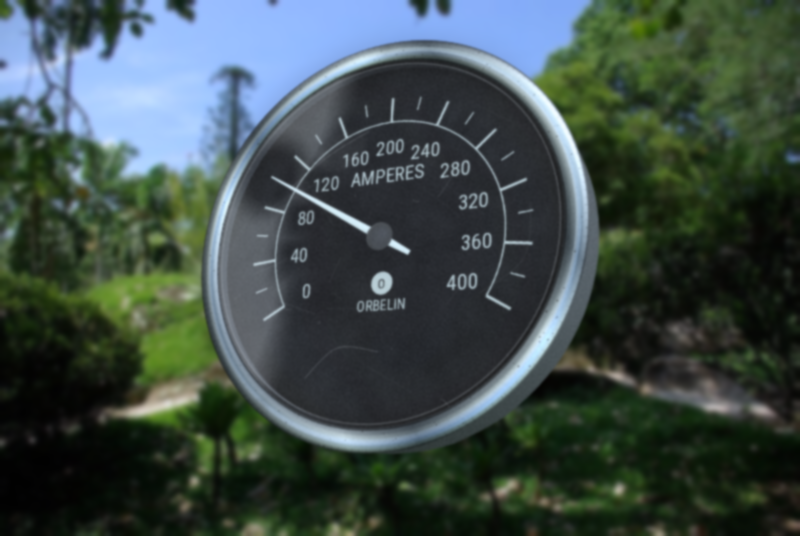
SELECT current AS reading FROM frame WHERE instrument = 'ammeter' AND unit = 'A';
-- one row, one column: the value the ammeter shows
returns 100 A
